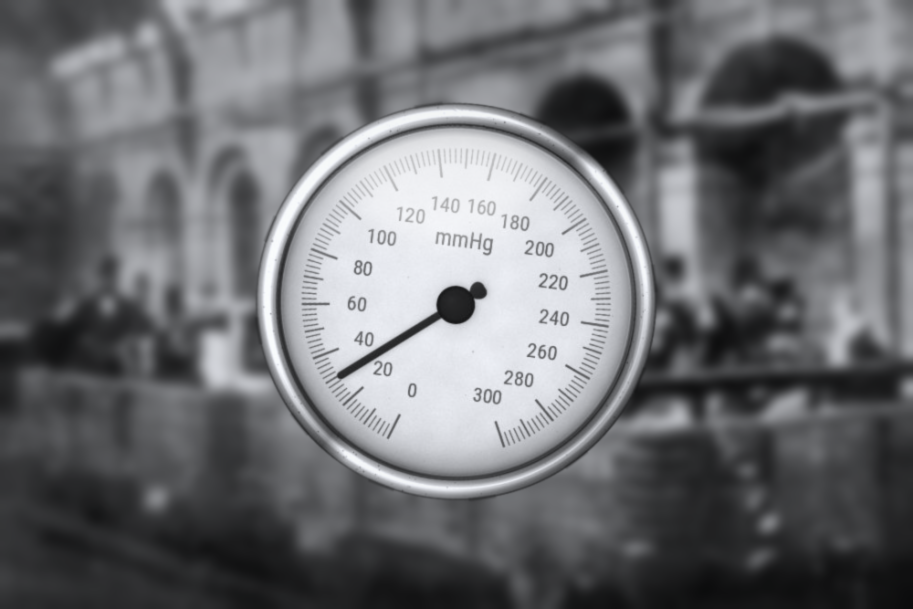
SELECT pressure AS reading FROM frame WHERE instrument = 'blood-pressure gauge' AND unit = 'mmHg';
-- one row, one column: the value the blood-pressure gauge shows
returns 30 mmHg
